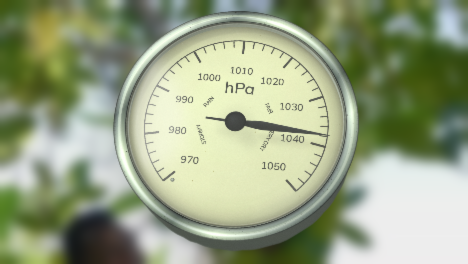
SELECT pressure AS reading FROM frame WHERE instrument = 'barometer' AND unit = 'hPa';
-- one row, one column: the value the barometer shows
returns 1038 hPa
